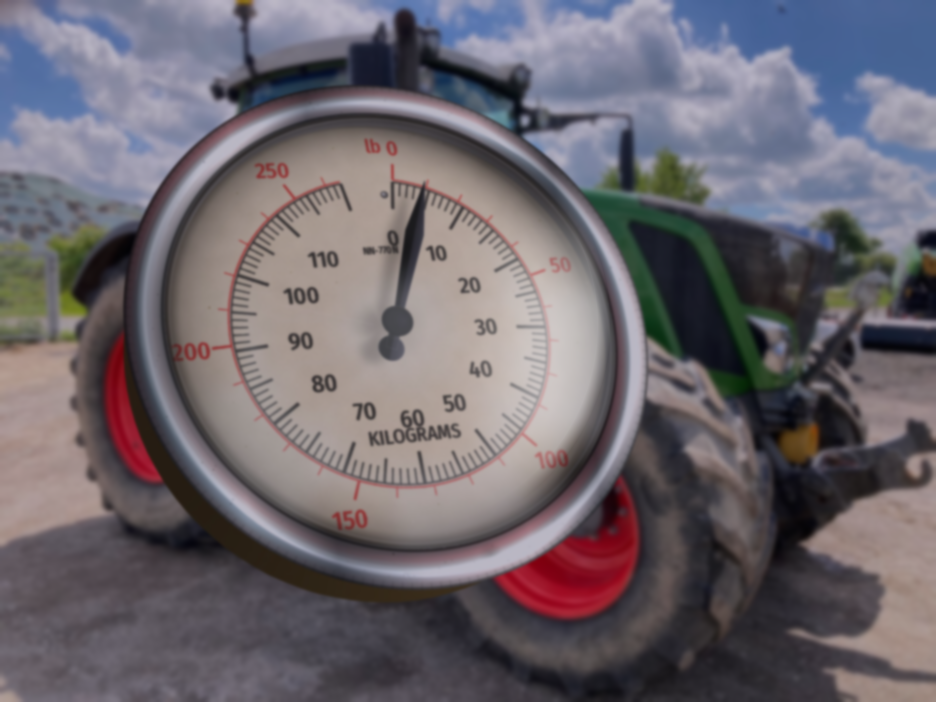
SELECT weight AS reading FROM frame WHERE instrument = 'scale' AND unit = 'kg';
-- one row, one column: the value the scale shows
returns 4 kg
